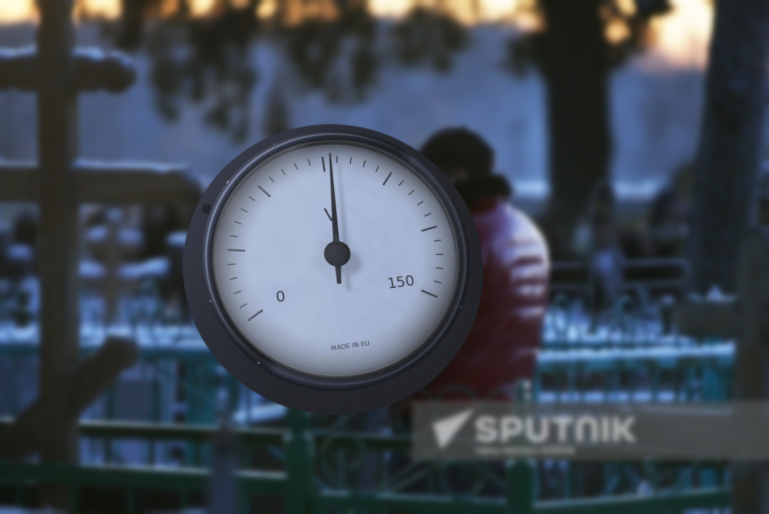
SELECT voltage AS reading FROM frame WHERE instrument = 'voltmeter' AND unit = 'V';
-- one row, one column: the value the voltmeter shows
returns 77.5 V
